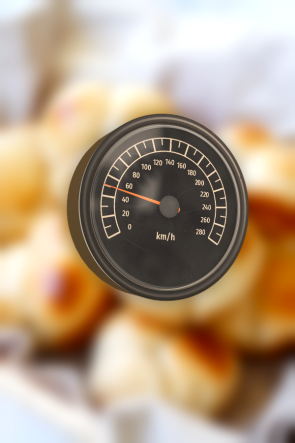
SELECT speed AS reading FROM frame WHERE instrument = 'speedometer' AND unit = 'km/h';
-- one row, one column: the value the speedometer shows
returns 50 km/h
